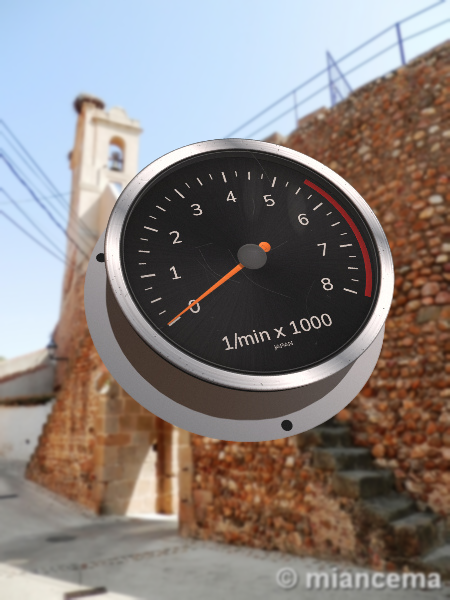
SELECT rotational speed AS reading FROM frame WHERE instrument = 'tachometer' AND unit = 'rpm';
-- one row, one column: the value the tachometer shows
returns 0 rpm
